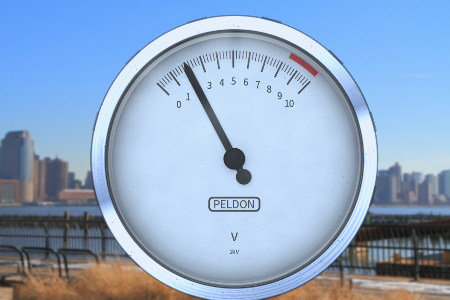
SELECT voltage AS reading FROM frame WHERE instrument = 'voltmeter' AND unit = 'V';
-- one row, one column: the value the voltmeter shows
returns 2 V
